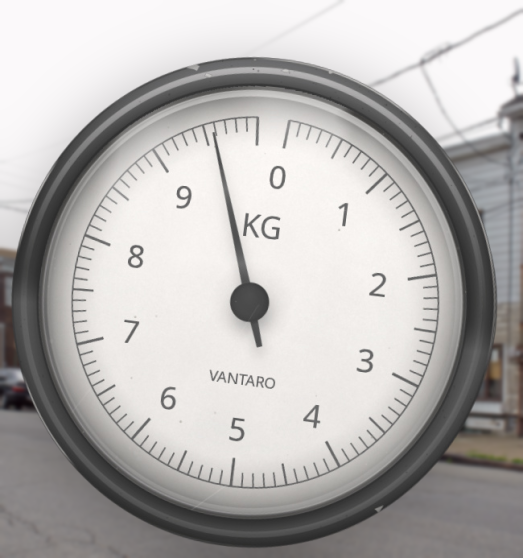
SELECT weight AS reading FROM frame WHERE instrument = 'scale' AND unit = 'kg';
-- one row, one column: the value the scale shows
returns 9.6 kg
